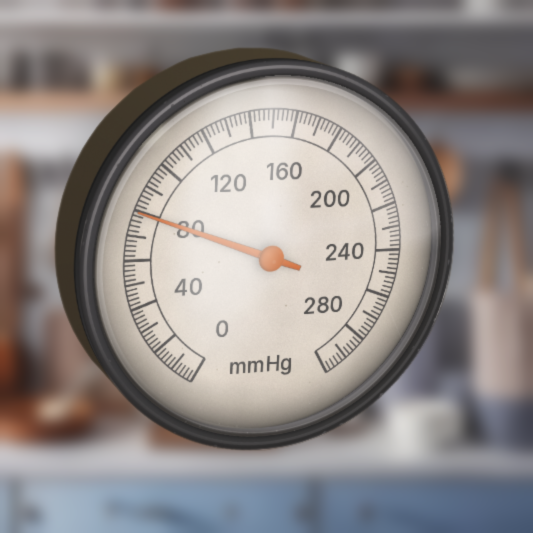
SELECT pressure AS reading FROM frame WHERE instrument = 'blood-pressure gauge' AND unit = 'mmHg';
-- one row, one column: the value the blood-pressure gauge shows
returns 80 mmHg
